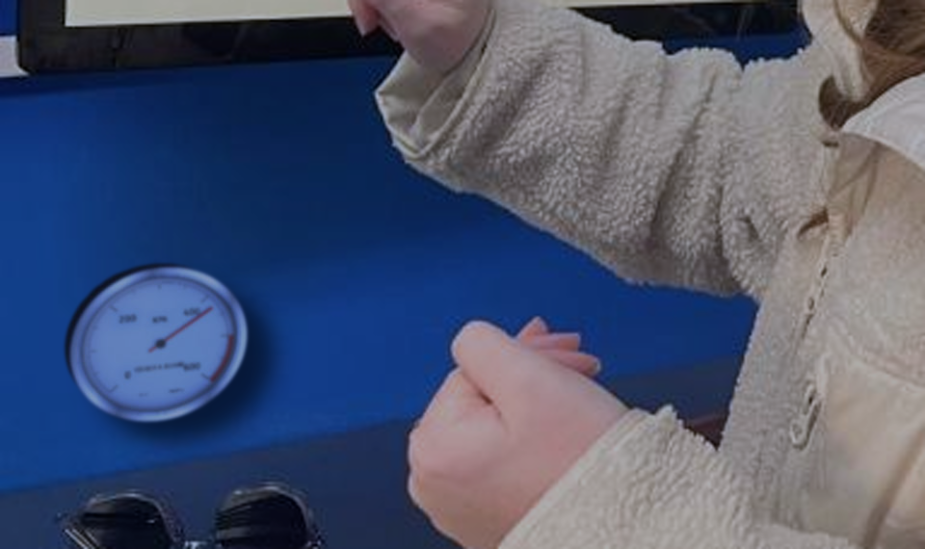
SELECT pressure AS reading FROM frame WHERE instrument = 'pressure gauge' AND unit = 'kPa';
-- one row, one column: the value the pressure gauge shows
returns 425 kPa
